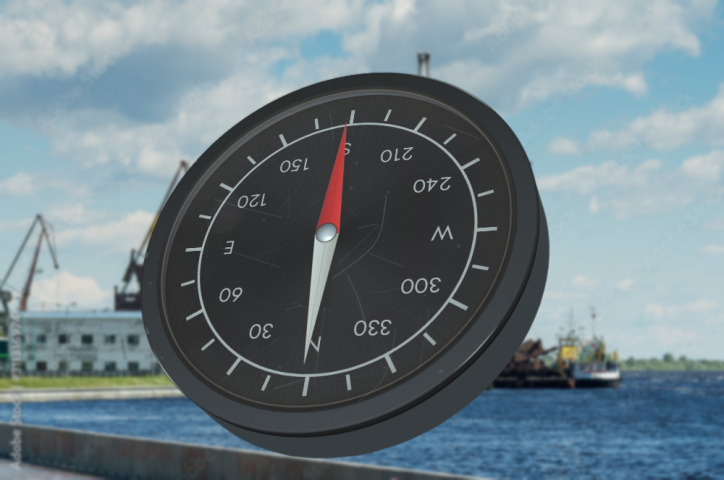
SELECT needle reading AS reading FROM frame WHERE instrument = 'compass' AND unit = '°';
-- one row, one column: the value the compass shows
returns 180 °
